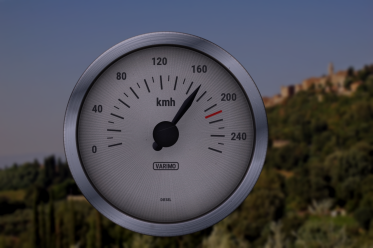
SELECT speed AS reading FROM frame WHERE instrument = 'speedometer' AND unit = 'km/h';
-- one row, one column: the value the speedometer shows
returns 170 km/h
